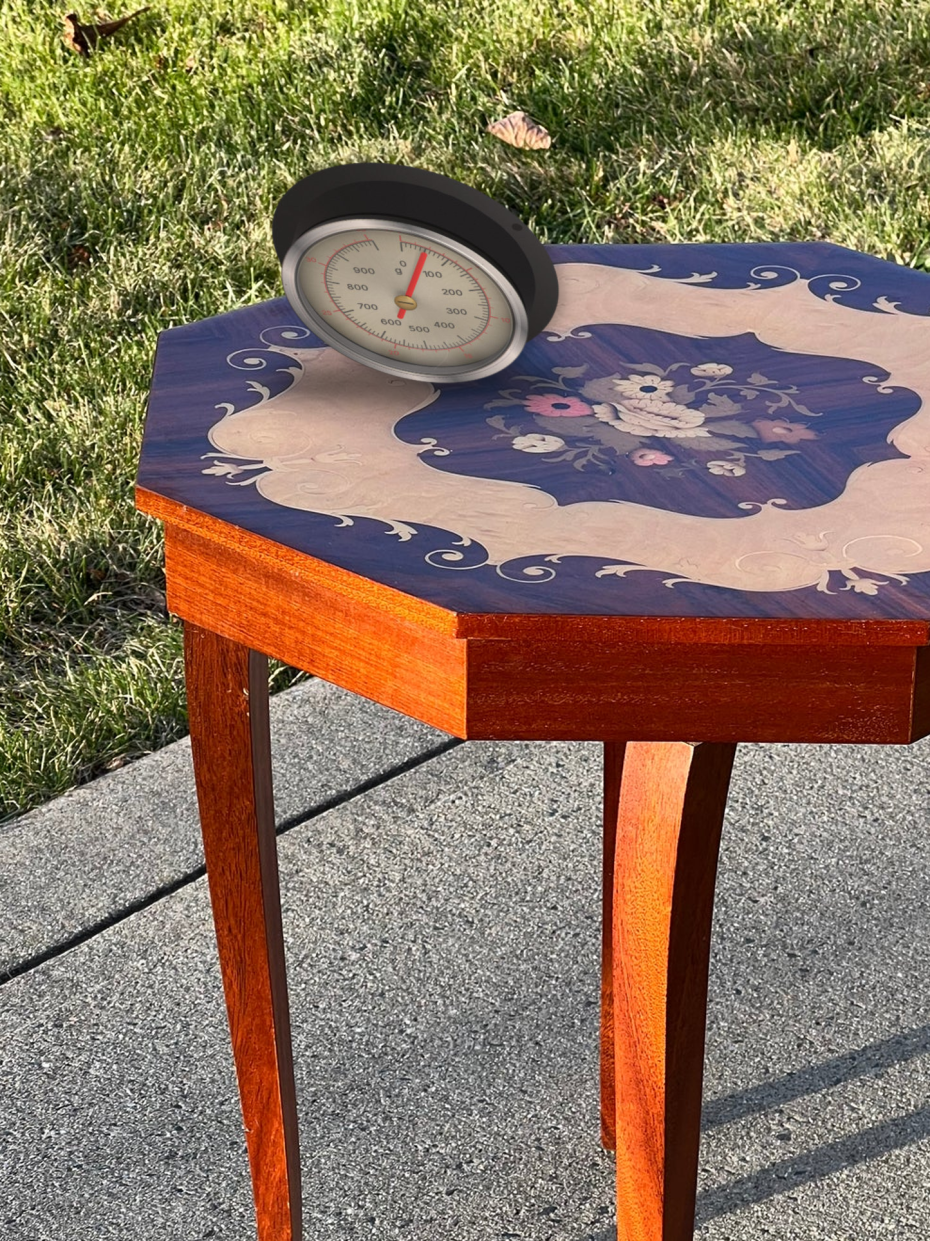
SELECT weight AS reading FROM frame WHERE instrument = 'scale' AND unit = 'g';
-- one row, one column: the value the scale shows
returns 50 g
